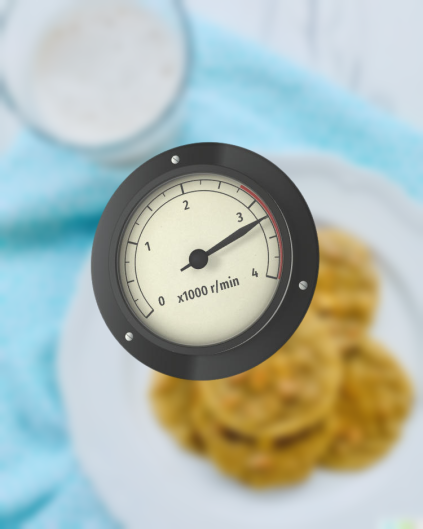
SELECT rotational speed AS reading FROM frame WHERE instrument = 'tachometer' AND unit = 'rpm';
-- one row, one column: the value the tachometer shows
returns 3250 rpm
